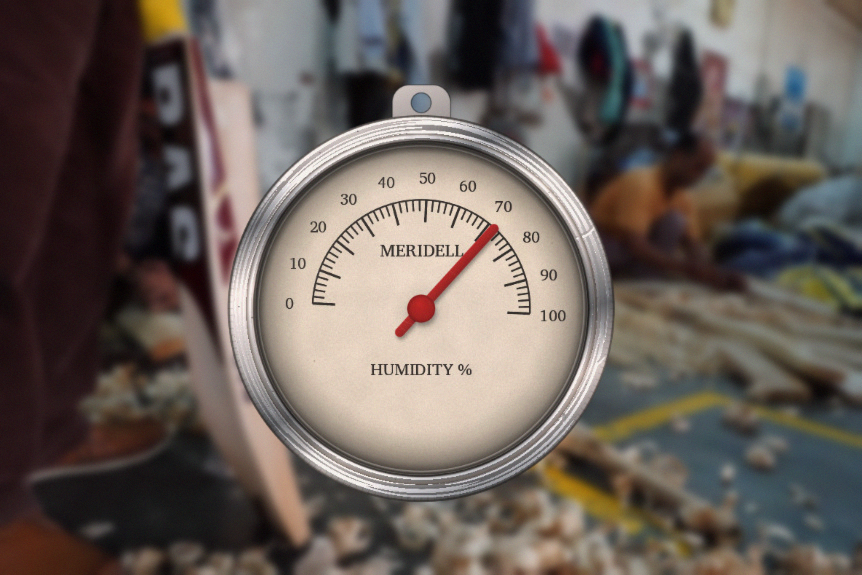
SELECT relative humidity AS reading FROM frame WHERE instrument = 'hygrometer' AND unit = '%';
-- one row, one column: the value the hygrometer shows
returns 72 %
